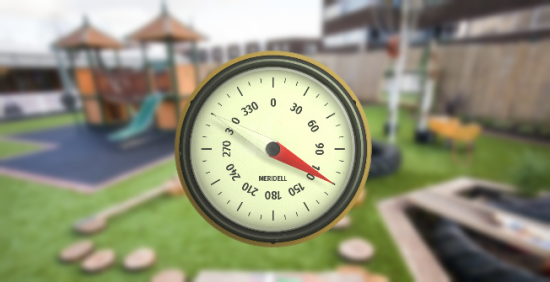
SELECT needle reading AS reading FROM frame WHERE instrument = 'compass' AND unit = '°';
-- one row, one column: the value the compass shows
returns 120 °
